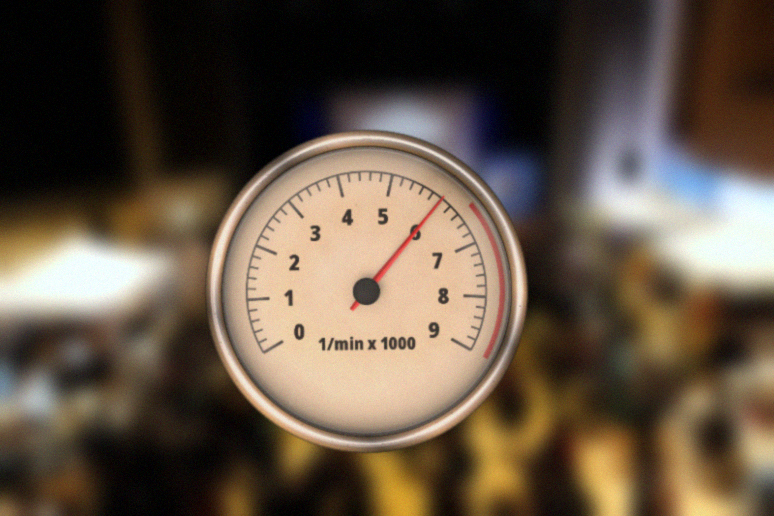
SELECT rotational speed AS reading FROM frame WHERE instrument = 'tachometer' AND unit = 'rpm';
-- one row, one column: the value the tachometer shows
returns 6000 rpm
